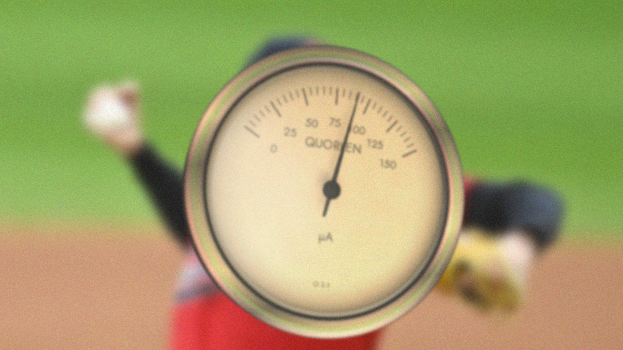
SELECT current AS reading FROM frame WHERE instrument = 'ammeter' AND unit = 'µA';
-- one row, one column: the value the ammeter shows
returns 90 µA
